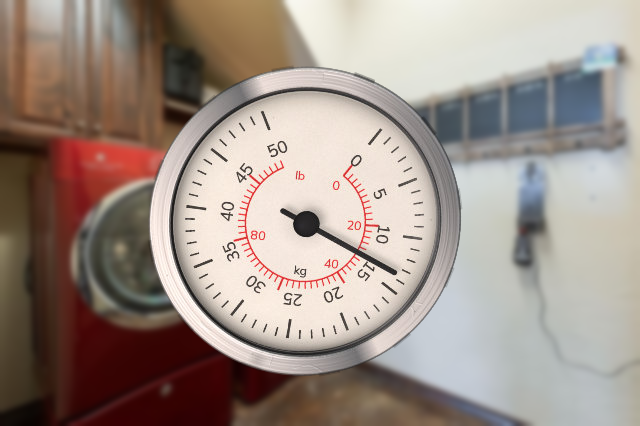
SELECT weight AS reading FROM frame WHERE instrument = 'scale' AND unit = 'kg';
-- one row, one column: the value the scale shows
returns 13.5 kg
